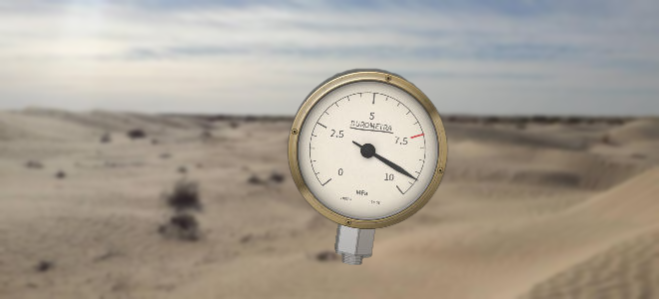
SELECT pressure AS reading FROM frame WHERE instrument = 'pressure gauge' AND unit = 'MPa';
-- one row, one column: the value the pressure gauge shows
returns 9.25 MPa
